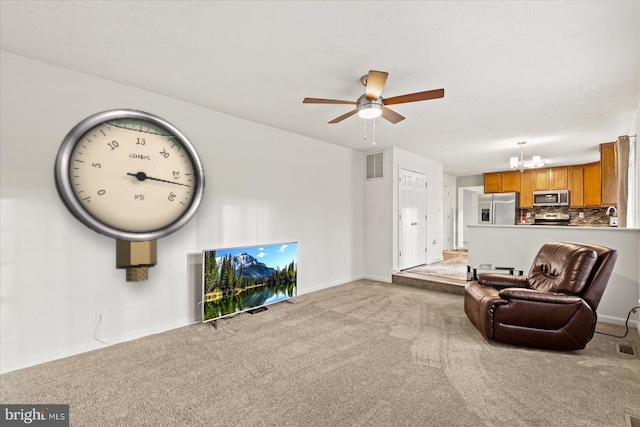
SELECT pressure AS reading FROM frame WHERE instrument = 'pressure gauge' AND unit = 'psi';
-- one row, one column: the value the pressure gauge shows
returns 27 psi
